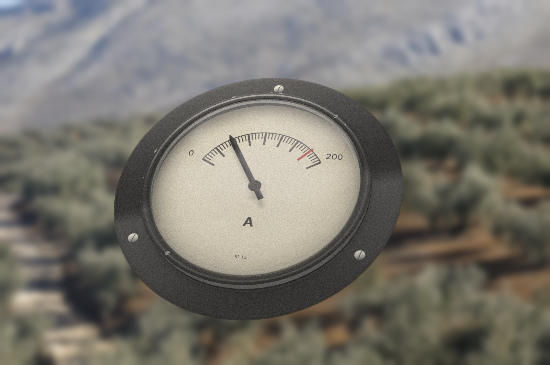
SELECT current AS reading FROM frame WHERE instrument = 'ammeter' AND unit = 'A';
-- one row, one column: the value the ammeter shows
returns 50 A
